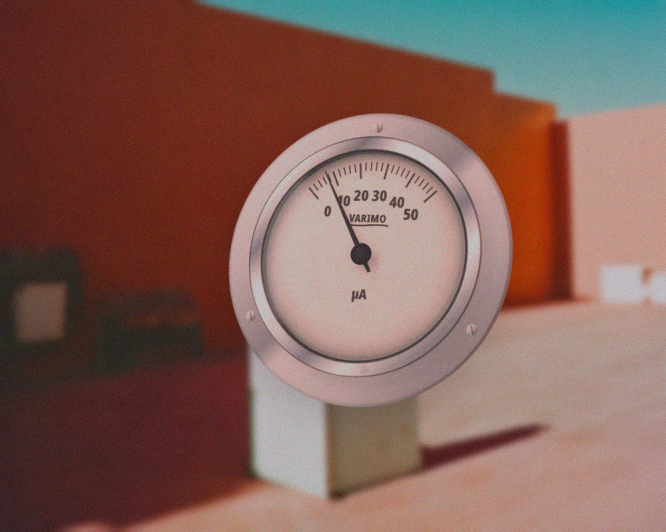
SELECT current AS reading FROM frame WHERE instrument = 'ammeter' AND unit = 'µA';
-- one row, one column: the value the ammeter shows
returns 8 µA
